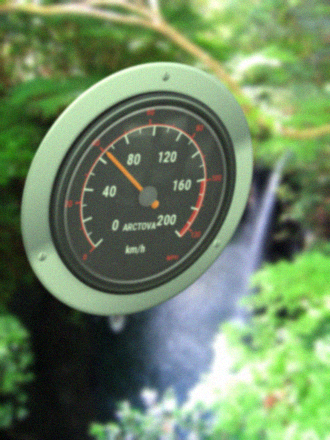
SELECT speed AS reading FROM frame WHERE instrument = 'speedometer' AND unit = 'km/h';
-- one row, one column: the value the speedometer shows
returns 65 km/h
